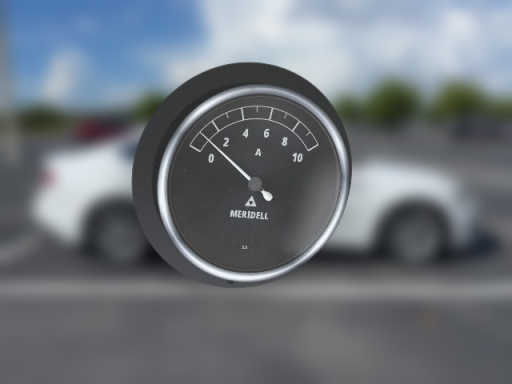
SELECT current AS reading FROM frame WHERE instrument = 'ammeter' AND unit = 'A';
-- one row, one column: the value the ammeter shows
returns 1 A
